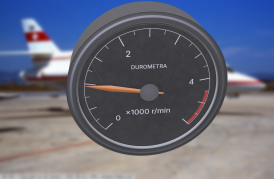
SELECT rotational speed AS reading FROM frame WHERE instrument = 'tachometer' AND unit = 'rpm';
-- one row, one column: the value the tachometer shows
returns 1000 rpm
